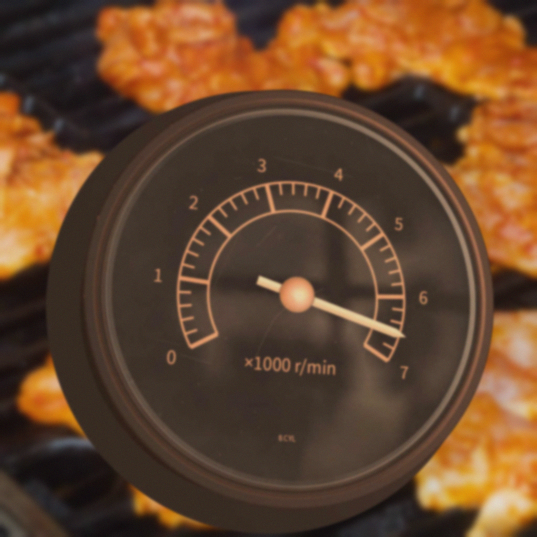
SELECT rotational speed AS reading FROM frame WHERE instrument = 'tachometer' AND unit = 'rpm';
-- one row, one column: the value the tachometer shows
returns 6600 rpm
